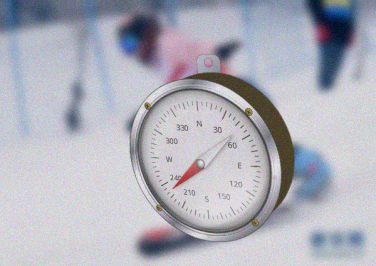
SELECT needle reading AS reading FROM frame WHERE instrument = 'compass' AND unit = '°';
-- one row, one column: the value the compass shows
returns 230 °
